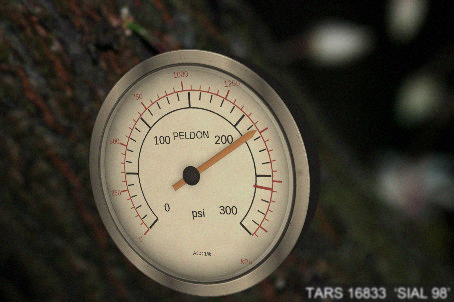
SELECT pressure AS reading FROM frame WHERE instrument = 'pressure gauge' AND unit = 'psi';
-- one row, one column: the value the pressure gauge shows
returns 215 psi
